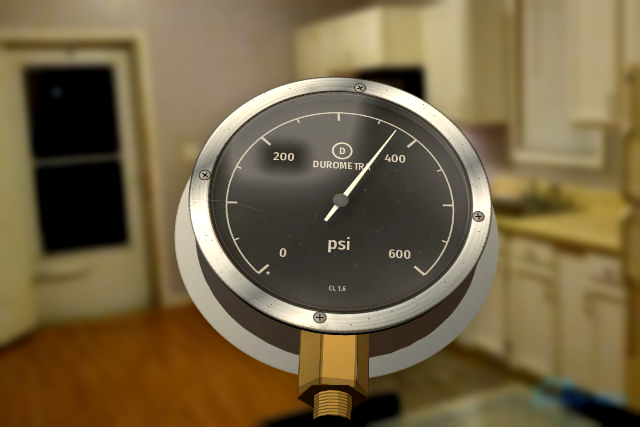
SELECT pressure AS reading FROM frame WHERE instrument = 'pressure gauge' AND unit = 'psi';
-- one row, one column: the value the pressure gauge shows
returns 375 psi
